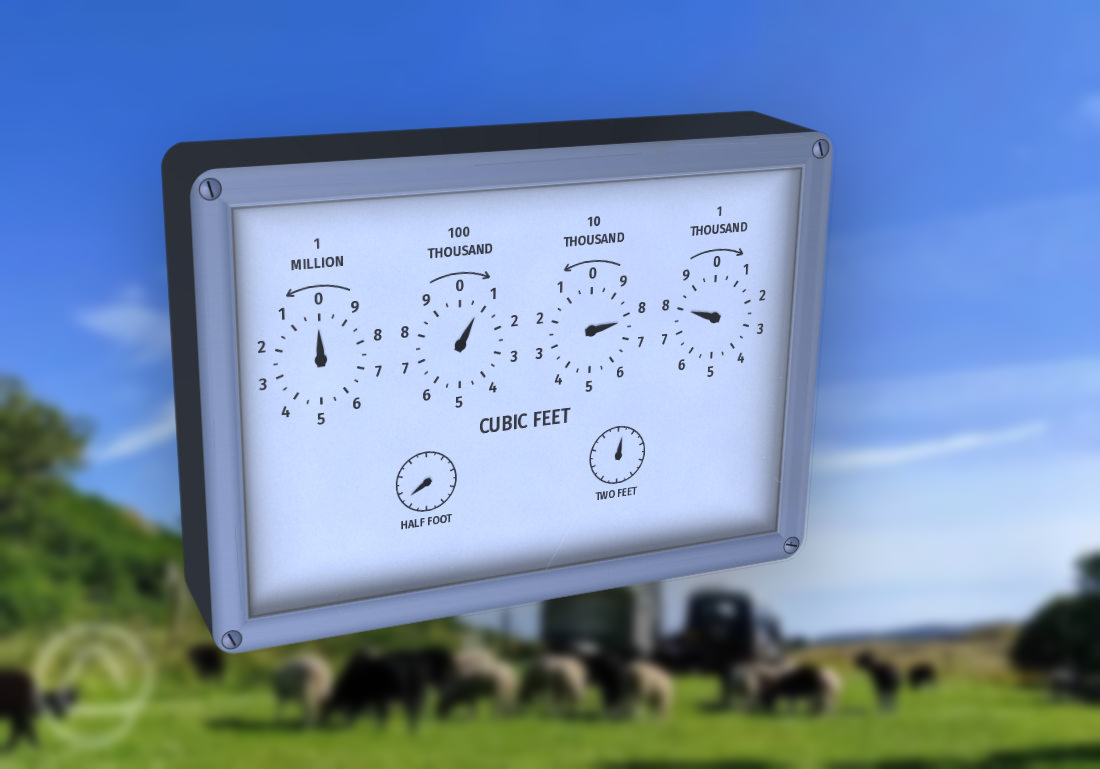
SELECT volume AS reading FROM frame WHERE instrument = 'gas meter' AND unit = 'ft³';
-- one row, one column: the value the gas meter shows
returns 7800 ft³
